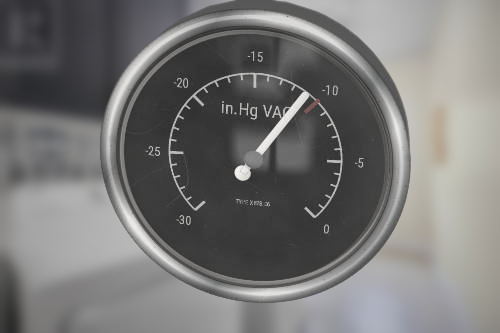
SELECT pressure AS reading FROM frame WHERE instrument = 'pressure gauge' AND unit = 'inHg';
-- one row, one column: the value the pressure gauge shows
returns -11 inHg
